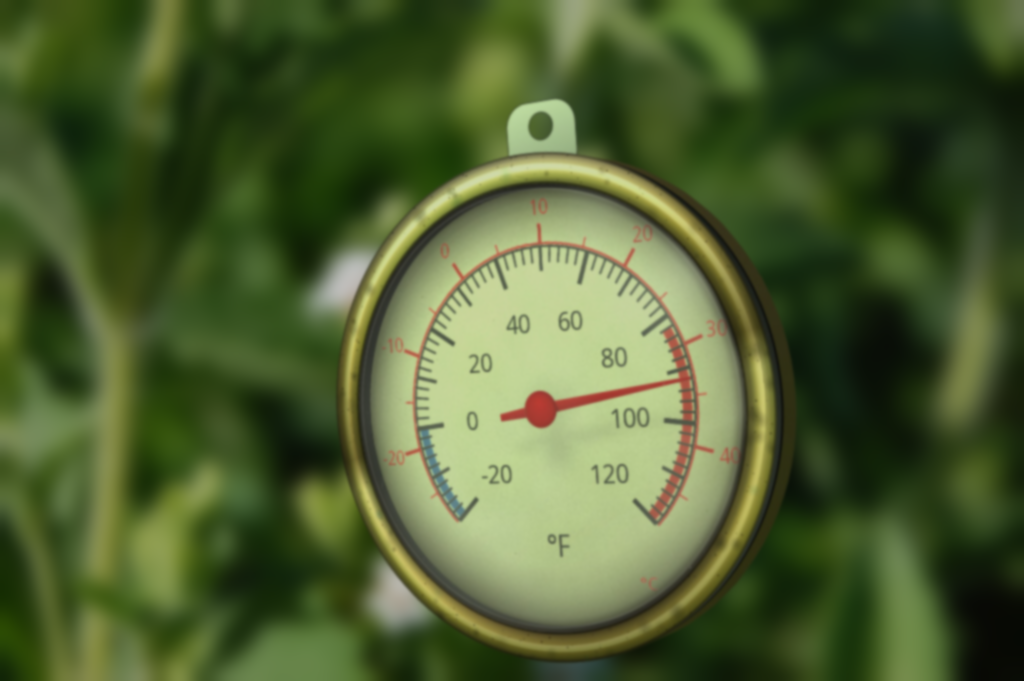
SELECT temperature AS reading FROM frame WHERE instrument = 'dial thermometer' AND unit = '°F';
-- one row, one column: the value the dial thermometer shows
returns 92 °F
